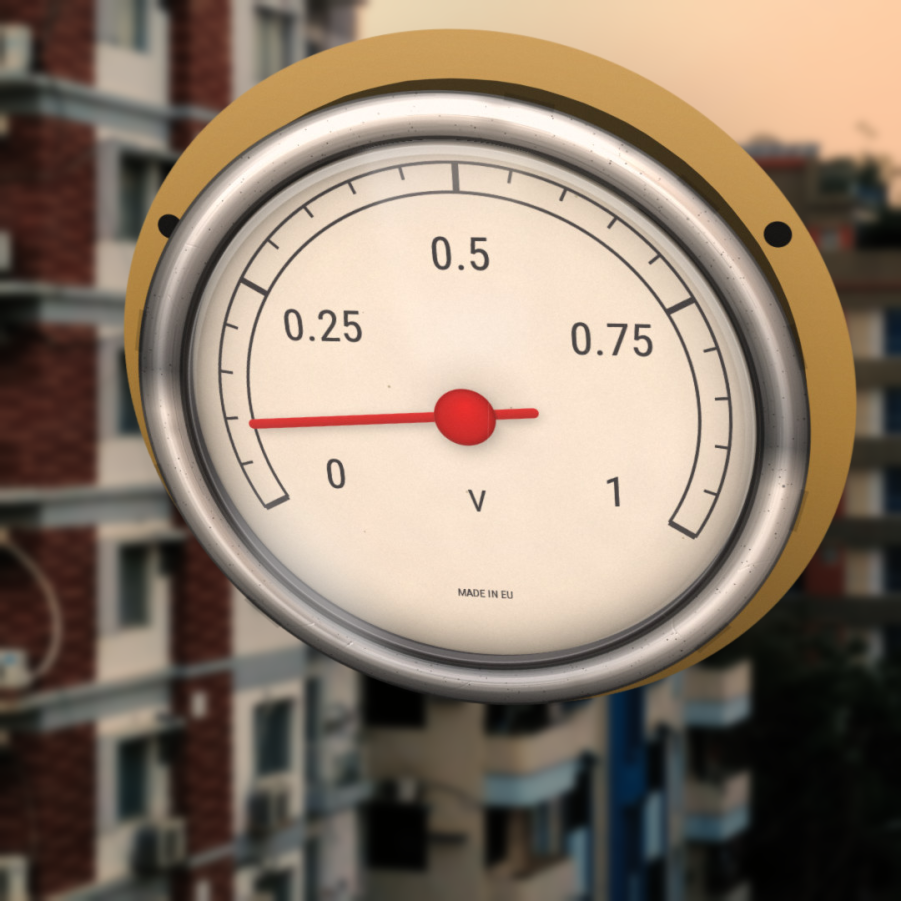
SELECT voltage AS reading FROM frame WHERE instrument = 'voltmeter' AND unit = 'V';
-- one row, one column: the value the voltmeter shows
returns 0.1 V
